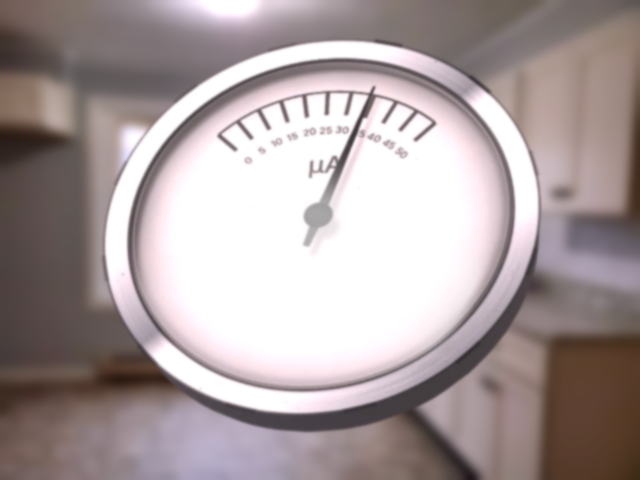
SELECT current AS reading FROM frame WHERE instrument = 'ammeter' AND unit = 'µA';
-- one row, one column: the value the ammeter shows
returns 35 µA
